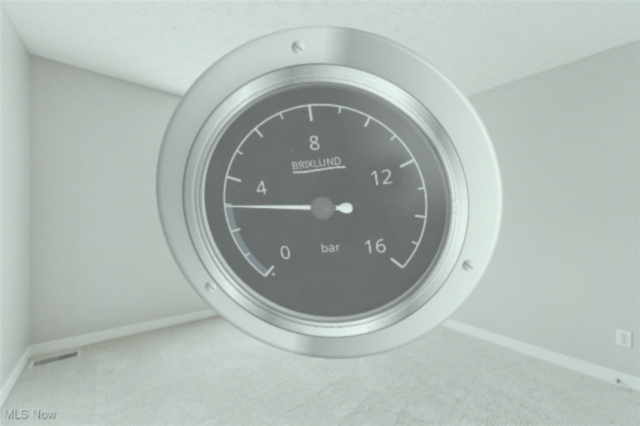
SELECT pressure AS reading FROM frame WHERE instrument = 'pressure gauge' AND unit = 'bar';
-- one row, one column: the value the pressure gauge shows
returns 3 bar
